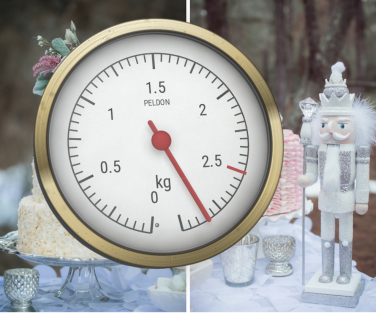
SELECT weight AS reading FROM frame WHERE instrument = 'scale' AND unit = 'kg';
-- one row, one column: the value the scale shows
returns 2.85 kg
